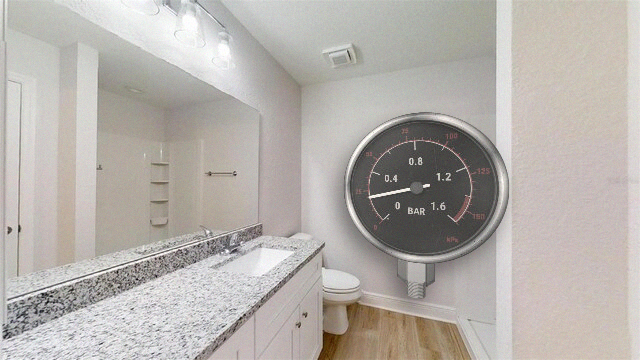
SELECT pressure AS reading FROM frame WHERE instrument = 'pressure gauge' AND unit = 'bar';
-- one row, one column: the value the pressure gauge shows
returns 0.2 bar
